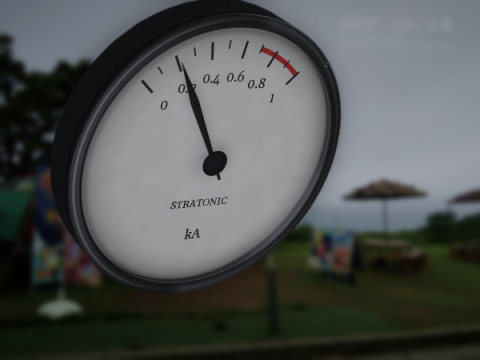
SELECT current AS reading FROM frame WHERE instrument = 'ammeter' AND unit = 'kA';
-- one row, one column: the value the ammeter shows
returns 0.2 kA
